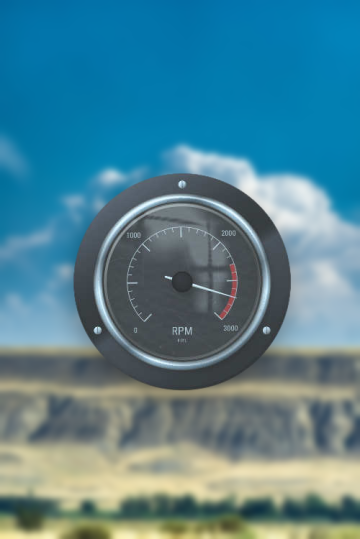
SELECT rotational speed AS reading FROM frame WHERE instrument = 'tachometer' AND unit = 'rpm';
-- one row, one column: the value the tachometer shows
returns 2700 rpm
